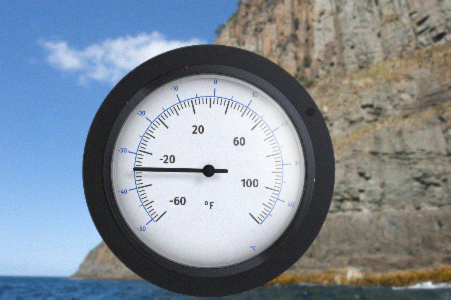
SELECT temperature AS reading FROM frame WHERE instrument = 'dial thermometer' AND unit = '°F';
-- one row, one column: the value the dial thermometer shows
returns -30 °F
